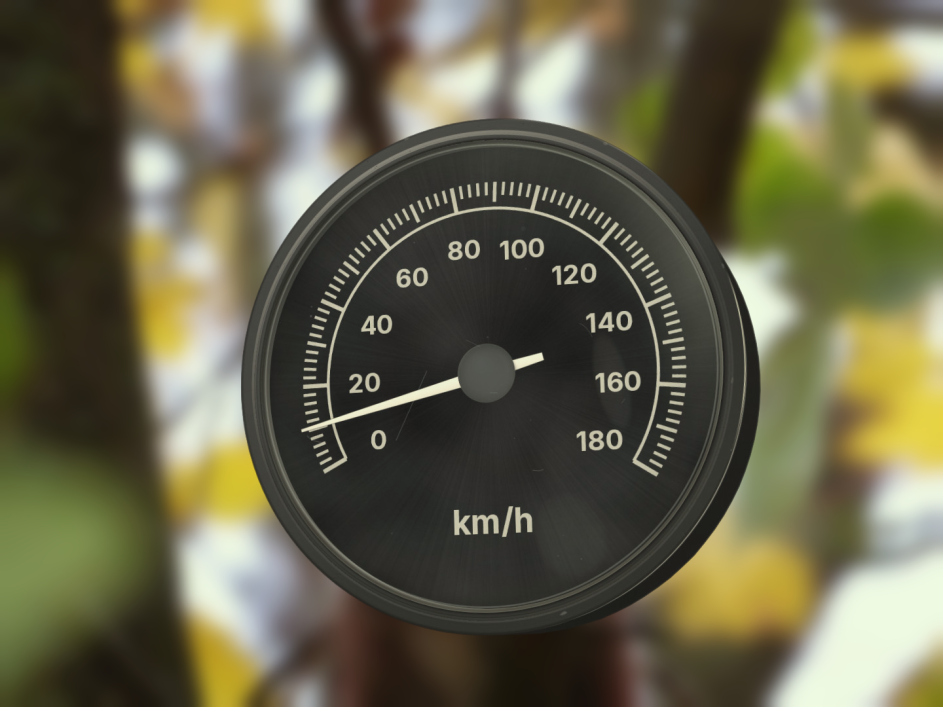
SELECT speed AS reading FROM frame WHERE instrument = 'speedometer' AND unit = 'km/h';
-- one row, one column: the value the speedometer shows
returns 10 km/h
